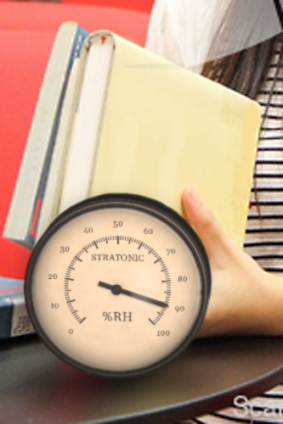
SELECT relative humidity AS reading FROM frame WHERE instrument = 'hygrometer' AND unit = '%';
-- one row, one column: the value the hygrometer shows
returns 90 %
